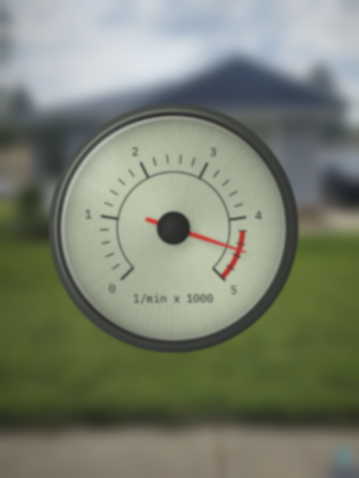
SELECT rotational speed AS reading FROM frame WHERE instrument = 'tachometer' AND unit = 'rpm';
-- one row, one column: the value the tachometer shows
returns 4500 rpm
